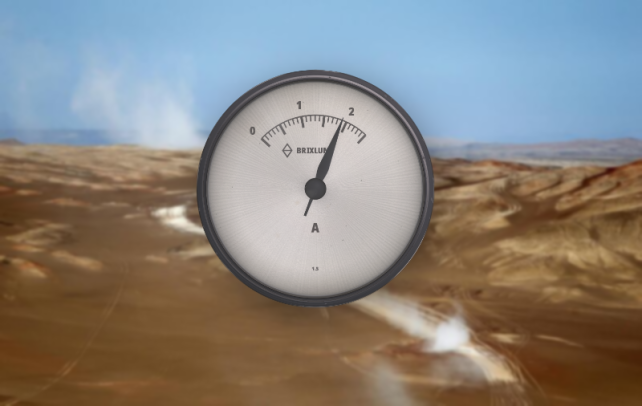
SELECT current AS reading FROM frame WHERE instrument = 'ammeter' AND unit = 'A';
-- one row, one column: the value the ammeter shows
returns 1.9 A
